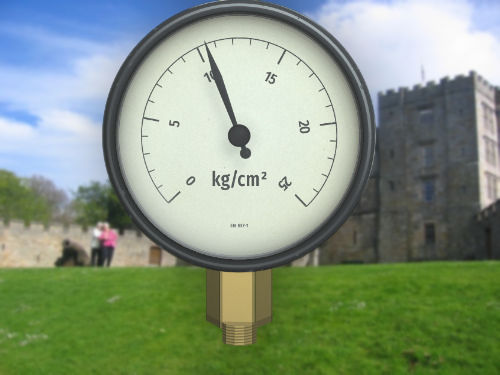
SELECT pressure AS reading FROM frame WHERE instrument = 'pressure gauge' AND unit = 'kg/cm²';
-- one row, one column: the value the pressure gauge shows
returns 10.5 kg/cm²
